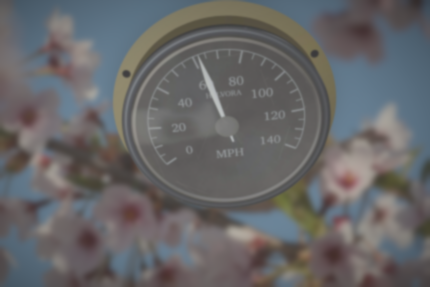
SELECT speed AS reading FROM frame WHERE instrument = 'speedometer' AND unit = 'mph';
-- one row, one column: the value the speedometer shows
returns 62.5 mph
